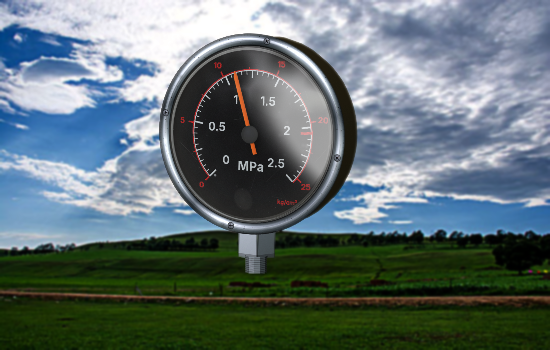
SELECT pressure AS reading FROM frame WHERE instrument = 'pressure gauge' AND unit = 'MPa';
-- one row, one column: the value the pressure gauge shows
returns 1.1 MPa
